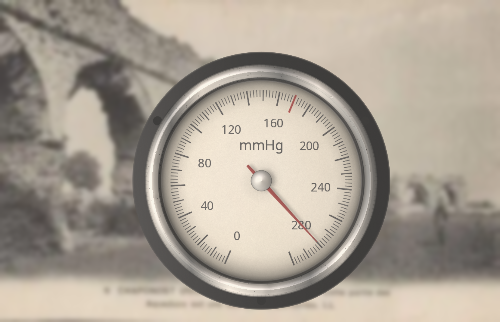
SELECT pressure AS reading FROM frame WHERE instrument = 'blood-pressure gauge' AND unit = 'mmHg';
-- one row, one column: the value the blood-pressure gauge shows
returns 280 mmHg
